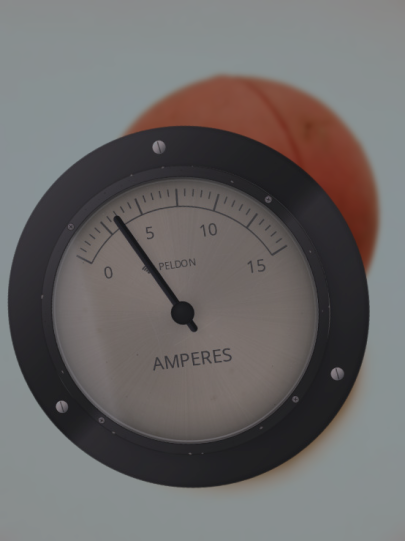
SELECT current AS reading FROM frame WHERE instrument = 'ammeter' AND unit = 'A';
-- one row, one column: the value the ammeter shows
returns 3.5 A
